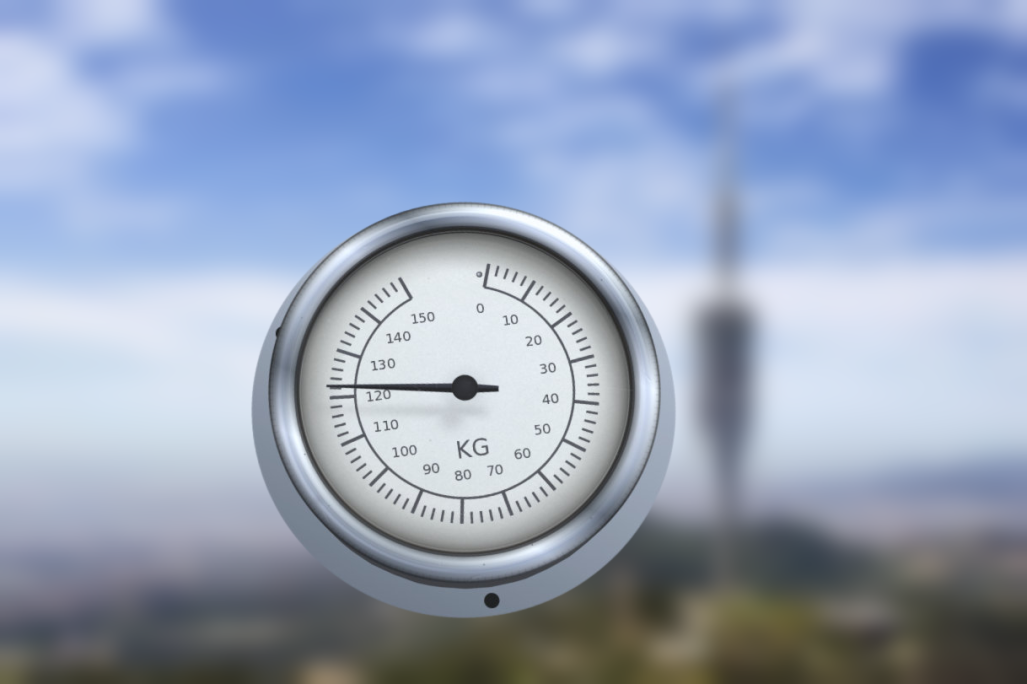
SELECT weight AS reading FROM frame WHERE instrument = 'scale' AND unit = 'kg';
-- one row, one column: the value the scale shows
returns 122 kg
